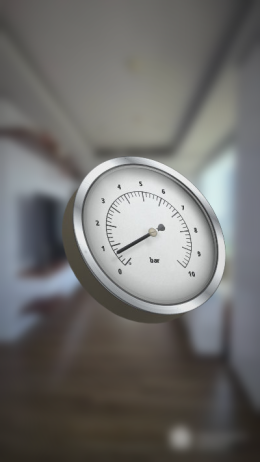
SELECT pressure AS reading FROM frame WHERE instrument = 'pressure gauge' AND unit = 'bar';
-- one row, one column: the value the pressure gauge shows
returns 0.6 bar
